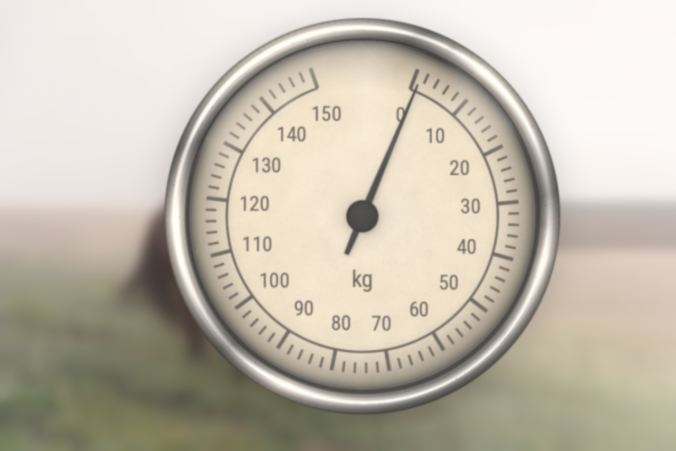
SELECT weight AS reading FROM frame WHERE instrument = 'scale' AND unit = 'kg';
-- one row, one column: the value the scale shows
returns 1 kg
